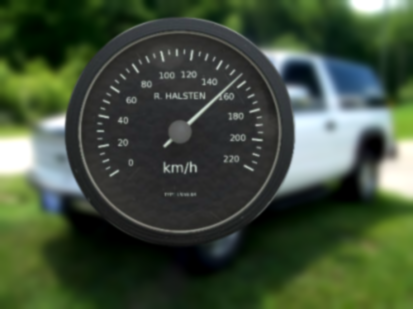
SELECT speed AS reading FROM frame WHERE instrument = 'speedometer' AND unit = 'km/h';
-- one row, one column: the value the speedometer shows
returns 155 km/h
